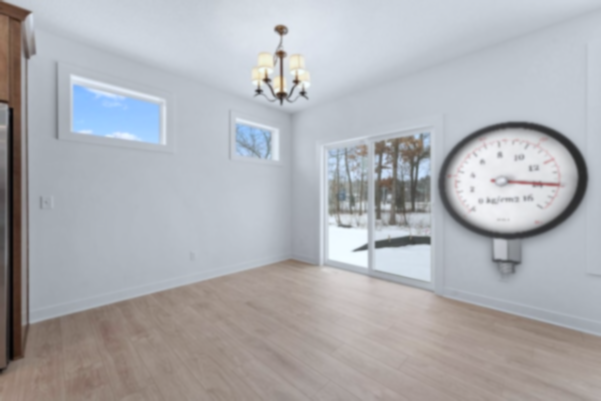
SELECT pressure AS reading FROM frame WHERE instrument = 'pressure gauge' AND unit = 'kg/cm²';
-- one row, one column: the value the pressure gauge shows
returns 14 kg/cm²
